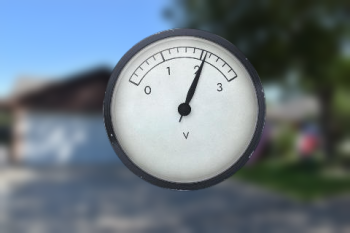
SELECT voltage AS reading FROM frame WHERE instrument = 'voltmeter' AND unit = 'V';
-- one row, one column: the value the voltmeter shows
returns 2.1 V
